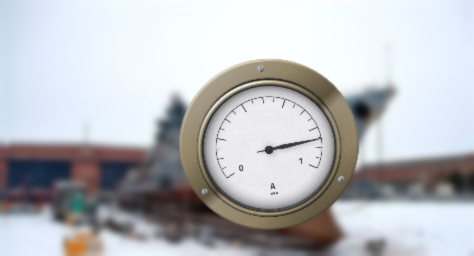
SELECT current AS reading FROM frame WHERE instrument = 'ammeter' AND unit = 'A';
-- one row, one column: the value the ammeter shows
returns 0.85 A
